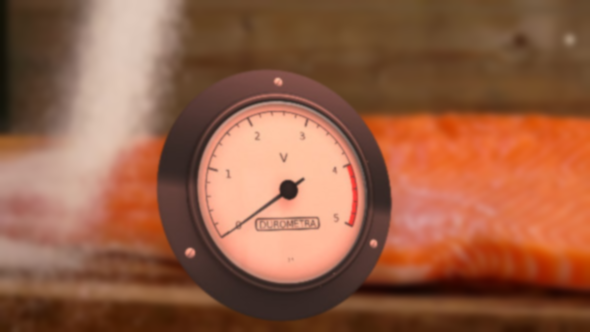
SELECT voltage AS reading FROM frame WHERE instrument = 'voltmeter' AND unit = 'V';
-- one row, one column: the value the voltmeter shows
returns 0 V
